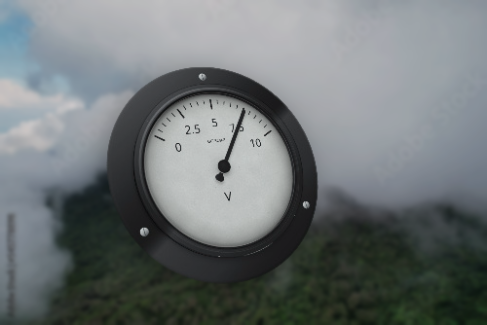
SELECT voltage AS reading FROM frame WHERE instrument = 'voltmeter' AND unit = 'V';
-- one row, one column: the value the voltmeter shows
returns 7.5 V
